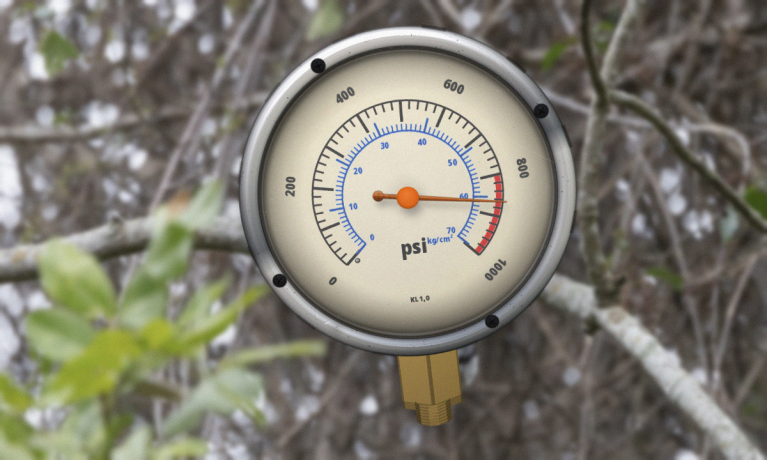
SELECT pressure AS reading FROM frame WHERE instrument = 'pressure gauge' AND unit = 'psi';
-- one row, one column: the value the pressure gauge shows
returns 860 psi
